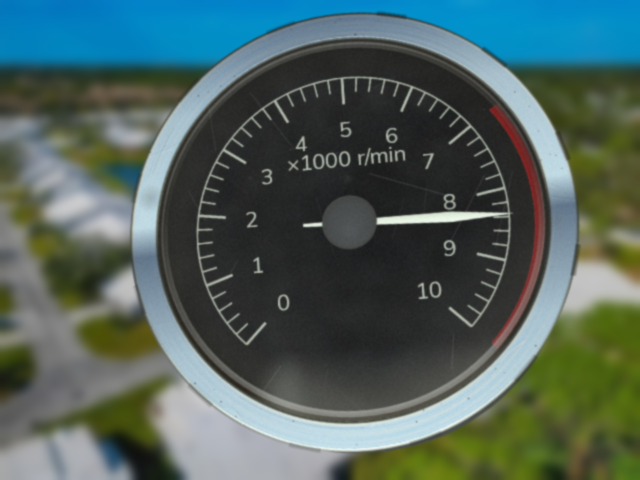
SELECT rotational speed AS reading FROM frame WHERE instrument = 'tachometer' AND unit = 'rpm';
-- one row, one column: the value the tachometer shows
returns 8400 rpm
